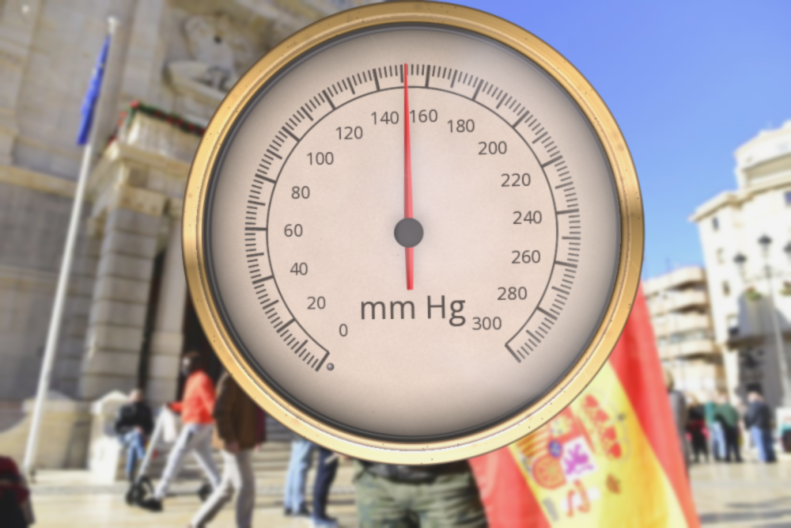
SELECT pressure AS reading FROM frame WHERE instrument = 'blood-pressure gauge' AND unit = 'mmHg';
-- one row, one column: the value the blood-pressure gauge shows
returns 152 mmHg
